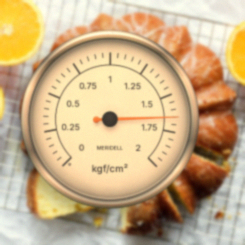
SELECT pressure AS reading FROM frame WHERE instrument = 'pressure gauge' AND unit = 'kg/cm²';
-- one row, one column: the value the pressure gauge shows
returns 1.65 kg/cm²
